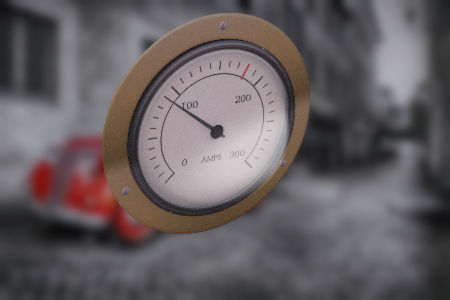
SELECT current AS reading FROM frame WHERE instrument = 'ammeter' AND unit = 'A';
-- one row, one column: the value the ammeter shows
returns 90 A
